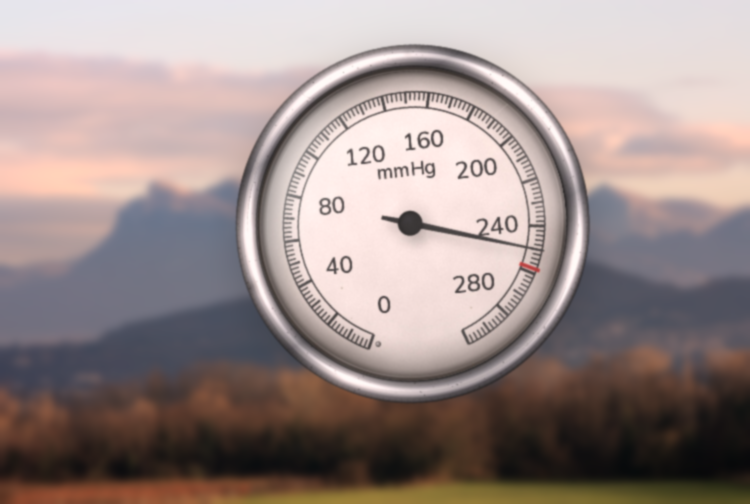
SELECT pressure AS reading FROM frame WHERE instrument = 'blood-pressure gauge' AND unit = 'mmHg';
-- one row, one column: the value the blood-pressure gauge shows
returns 250 mmHg
